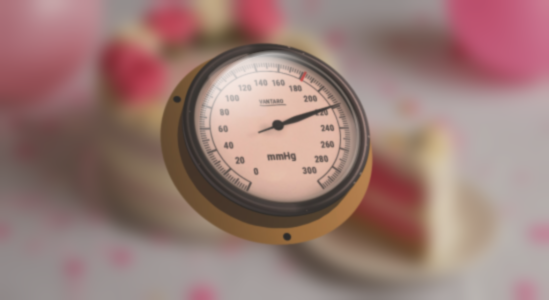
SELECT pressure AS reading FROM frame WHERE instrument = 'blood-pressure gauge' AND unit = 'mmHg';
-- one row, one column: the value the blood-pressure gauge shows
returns 220 mmHg
